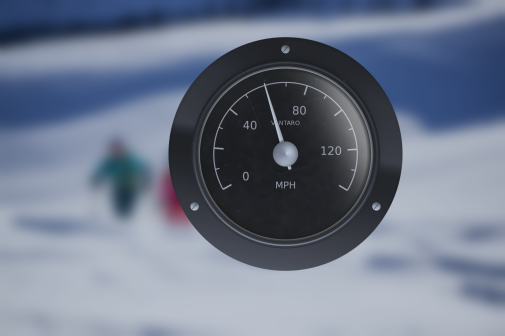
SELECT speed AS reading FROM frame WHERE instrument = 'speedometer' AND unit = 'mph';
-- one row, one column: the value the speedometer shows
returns 60 mph
